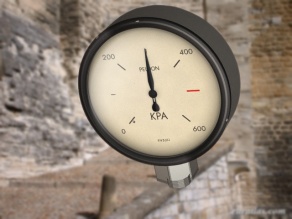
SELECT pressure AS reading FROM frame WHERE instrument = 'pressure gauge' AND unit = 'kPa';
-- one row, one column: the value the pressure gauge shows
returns 300 kPa
